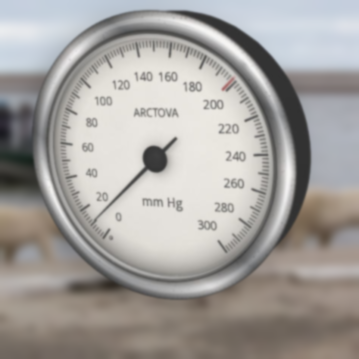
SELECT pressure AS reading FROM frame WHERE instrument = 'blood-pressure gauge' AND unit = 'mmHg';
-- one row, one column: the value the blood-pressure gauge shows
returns 10 mmHg
